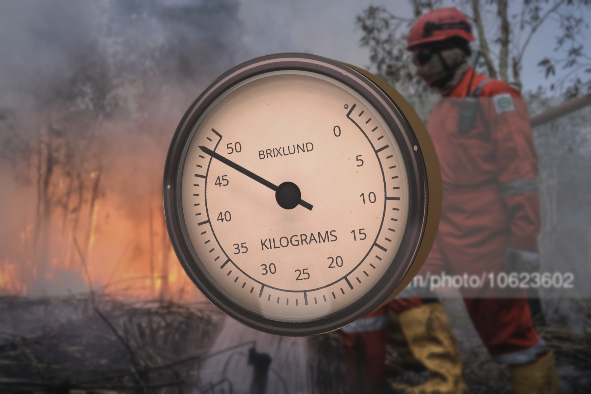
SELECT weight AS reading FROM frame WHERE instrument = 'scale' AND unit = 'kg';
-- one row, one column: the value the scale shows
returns 48 kg
